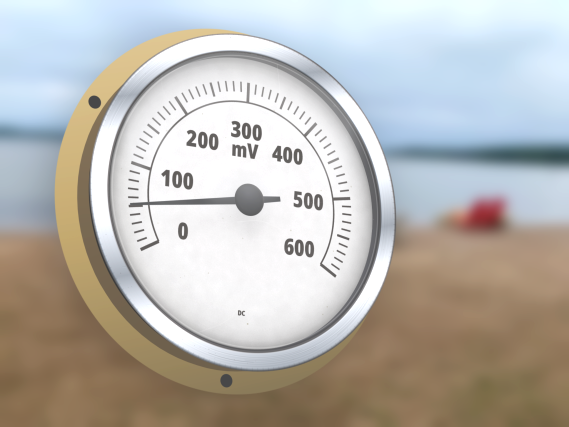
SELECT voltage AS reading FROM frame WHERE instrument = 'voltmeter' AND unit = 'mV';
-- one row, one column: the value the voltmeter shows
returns 50 mV
